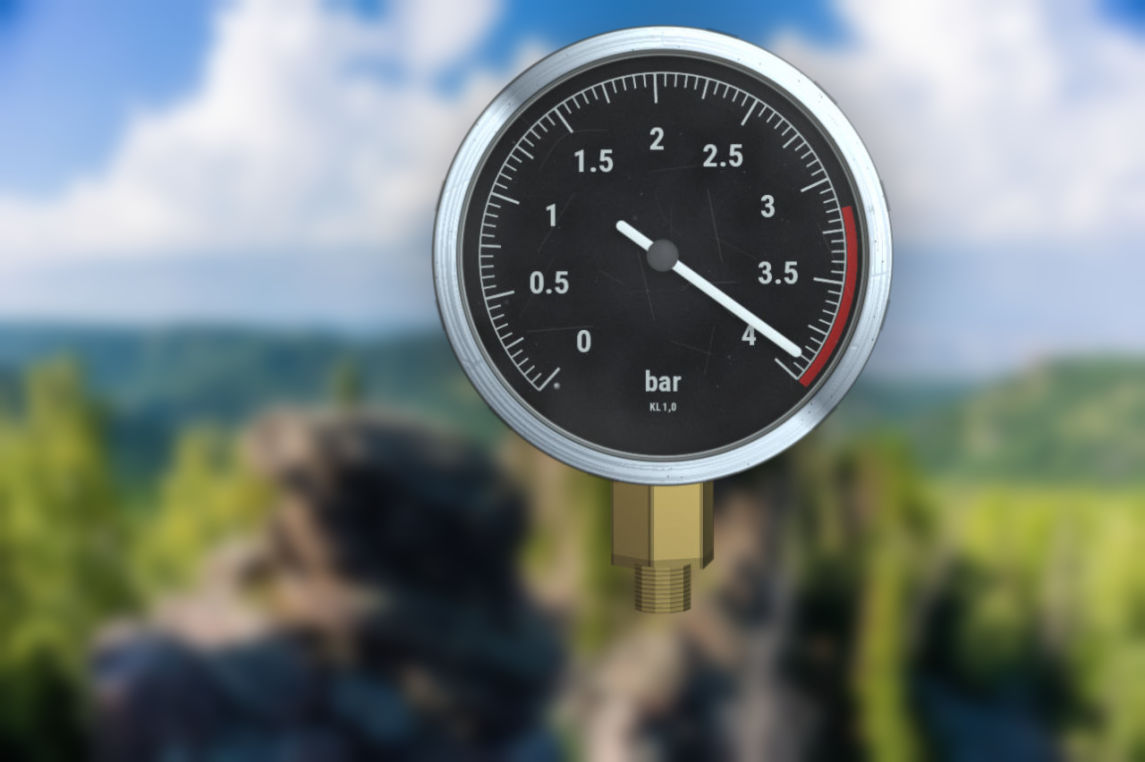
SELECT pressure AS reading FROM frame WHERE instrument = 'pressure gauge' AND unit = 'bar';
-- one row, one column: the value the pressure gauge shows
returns 3.9 bar
